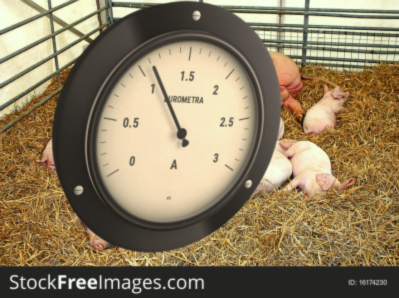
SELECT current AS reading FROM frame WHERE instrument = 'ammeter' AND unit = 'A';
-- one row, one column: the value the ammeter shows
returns 1.1 A
